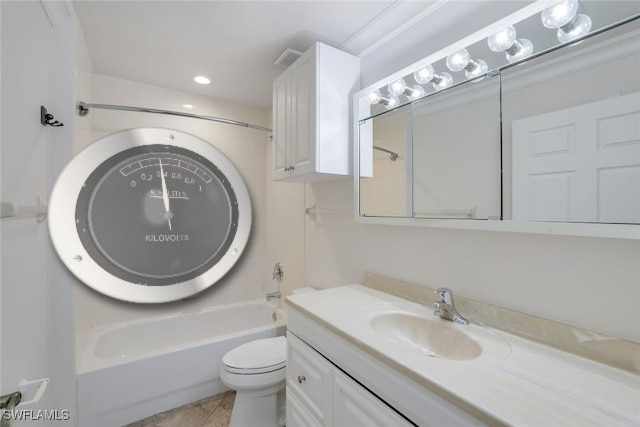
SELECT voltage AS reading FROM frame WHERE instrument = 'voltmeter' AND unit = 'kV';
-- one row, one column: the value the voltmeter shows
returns 0.4 kV
